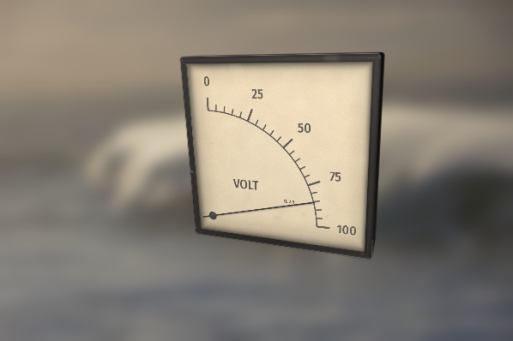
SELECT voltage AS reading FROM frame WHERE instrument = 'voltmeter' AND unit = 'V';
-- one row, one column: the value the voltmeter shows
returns 85 V
